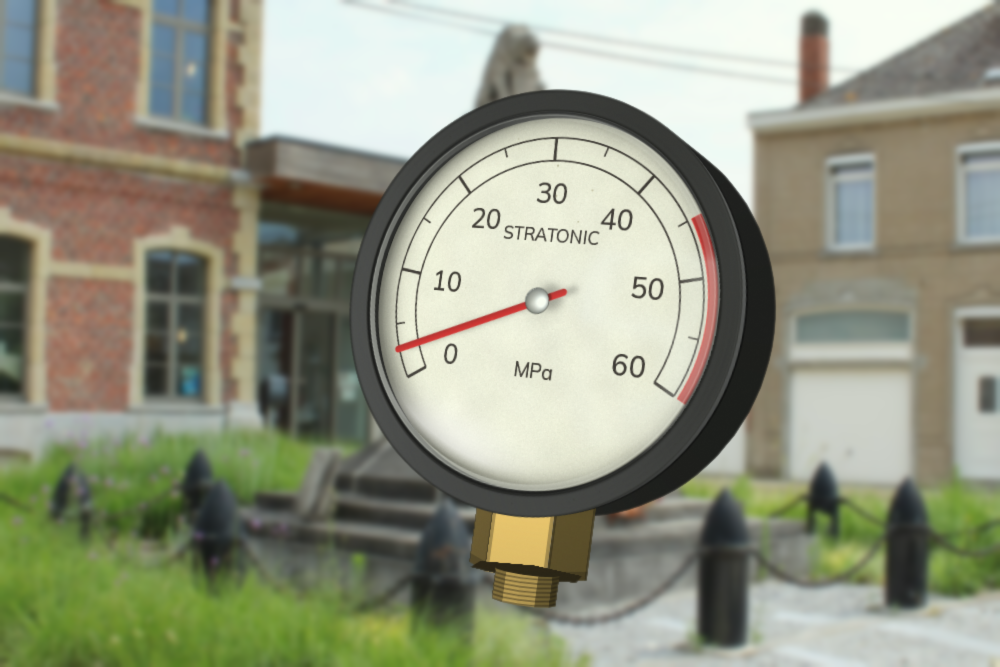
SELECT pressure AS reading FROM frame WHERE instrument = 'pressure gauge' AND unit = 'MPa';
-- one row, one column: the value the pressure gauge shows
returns 2.5 MPa
